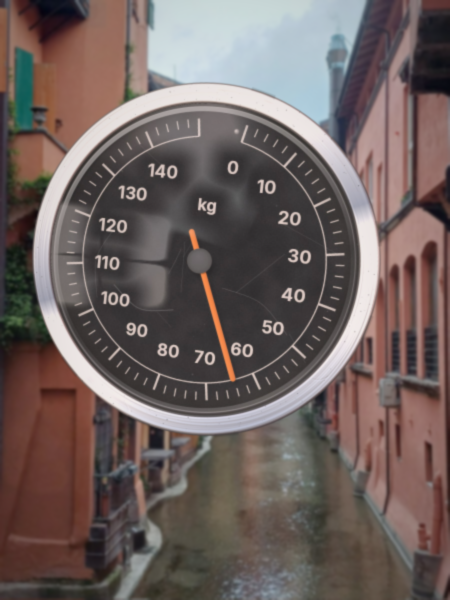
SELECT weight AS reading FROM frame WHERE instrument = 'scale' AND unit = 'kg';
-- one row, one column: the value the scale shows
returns 64 kg
